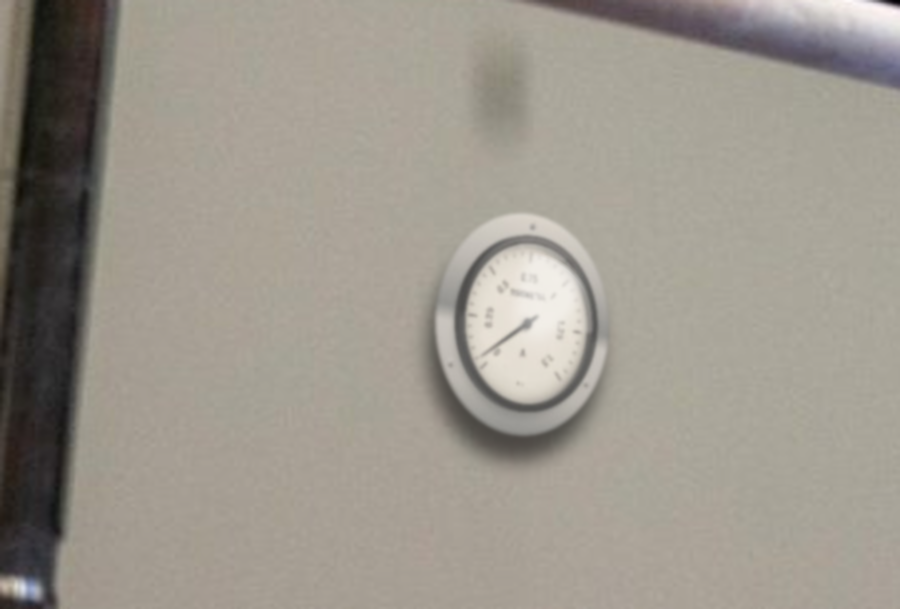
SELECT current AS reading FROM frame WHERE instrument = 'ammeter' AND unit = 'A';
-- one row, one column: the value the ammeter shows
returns 0.05 A
